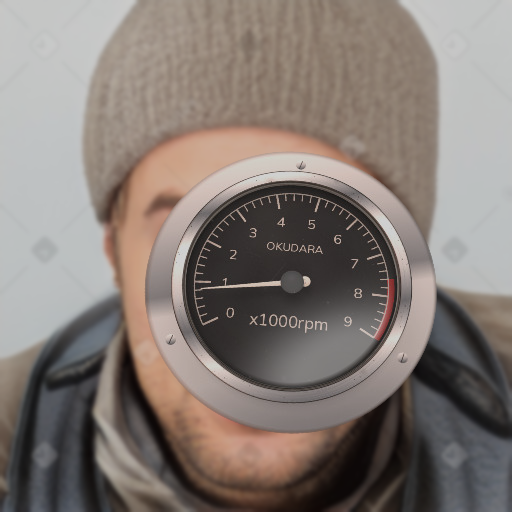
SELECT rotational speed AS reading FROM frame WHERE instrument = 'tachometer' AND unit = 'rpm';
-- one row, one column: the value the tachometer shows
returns 800 rpm
